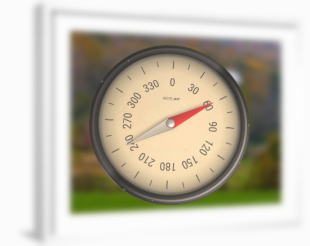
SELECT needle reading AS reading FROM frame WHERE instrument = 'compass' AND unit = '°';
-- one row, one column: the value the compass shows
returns 60 °
